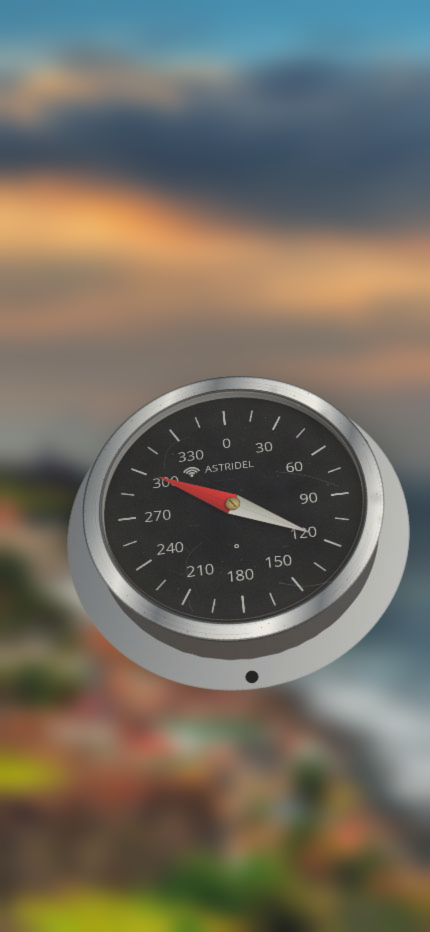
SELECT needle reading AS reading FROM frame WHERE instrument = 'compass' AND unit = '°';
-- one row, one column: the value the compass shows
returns 300 °
